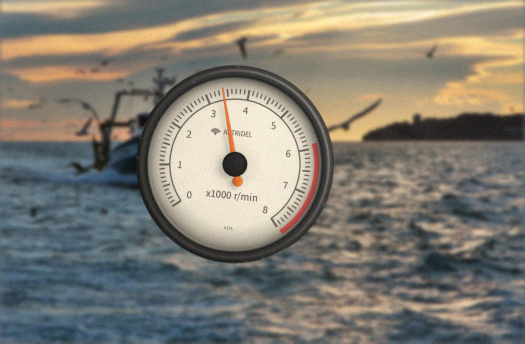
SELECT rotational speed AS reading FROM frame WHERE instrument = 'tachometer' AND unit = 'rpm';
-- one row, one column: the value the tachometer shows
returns 3400 rpm
